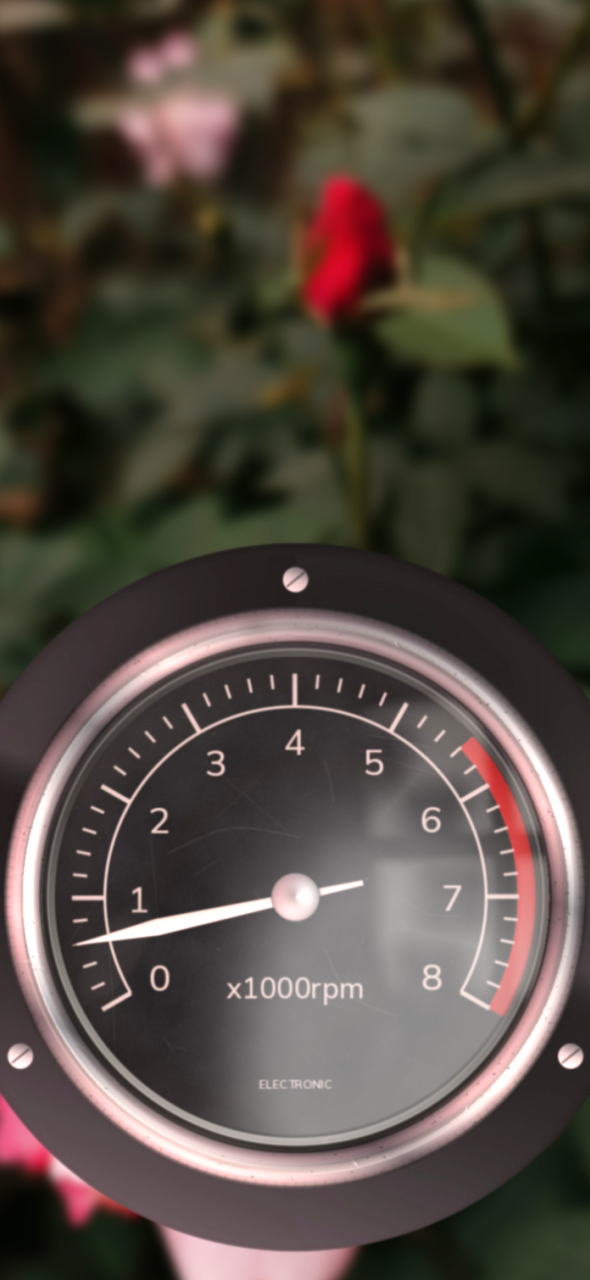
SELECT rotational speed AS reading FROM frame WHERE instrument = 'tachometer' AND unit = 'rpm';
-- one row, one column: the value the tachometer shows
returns 600 rpm
